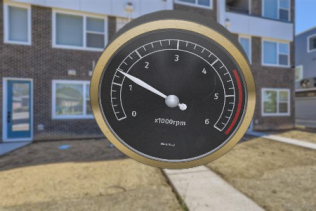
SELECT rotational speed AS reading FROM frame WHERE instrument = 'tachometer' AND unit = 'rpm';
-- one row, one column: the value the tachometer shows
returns 1400 rpm
